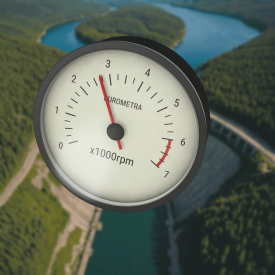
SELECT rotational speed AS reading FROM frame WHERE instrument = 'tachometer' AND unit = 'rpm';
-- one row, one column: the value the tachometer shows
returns 2750 rpm
